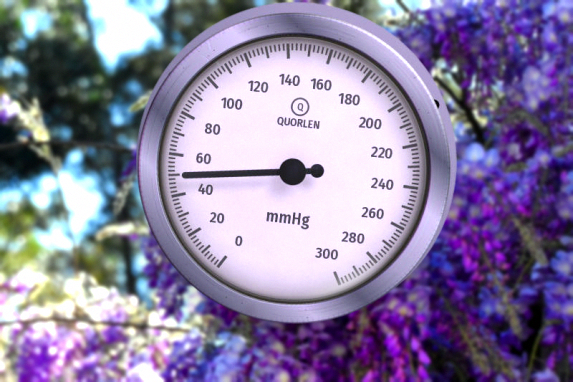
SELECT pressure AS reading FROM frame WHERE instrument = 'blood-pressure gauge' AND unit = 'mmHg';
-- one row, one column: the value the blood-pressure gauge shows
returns 50 mmHg
